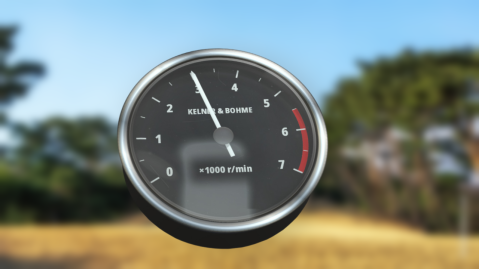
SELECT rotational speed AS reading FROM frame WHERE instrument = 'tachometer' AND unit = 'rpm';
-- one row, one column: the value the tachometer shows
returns 3000 rpm
